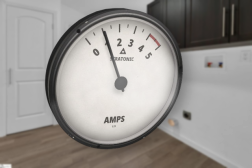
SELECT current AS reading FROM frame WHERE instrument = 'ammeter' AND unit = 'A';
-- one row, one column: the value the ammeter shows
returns 1 A
